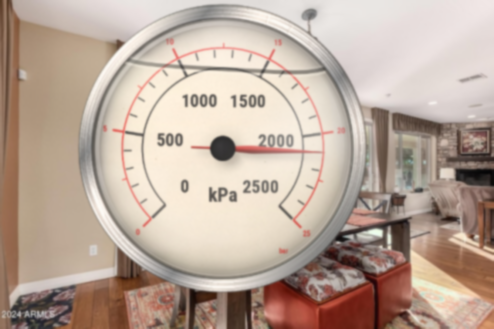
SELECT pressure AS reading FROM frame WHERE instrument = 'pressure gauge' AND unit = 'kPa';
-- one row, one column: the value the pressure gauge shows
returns 2100 kPa
